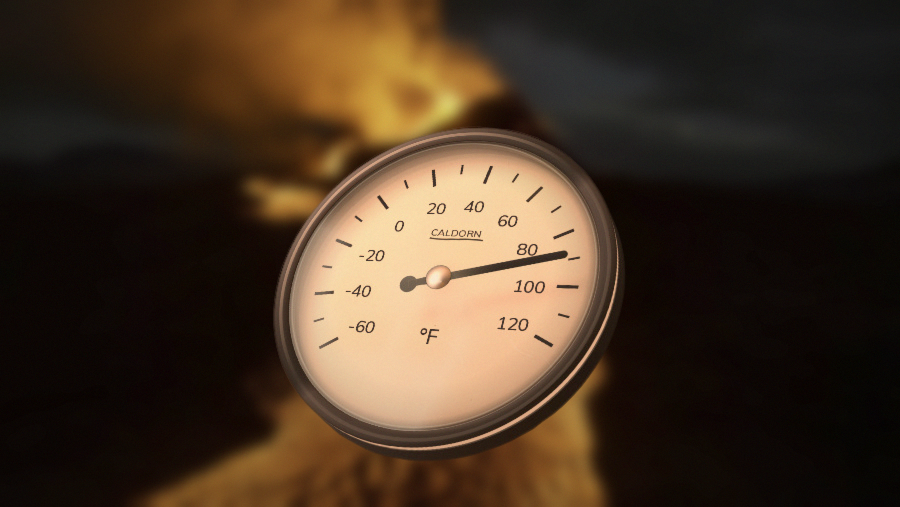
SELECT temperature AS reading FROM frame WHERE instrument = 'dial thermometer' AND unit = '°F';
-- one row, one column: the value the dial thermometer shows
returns 90 °F
